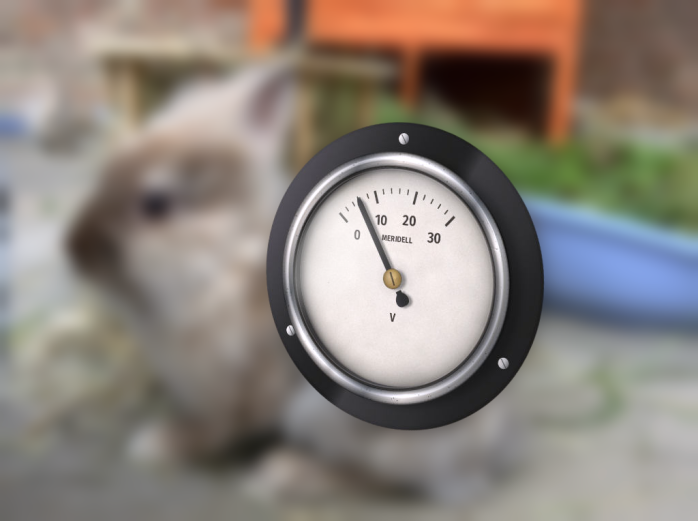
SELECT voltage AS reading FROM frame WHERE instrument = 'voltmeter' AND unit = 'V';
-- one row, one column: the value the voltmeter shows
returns 6 V
